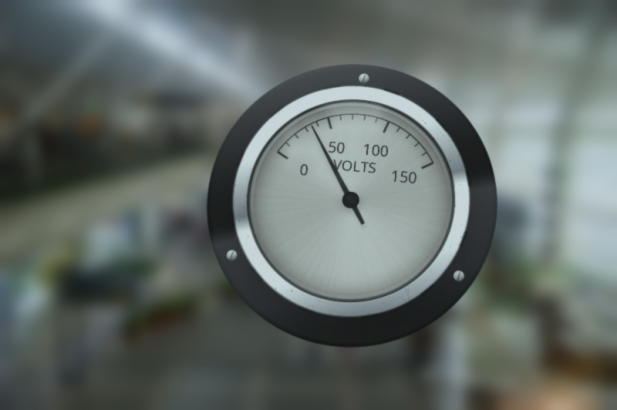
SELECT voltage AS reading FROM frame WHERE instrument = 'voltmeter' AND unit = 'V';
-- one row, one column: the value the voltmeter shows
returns 35 V
